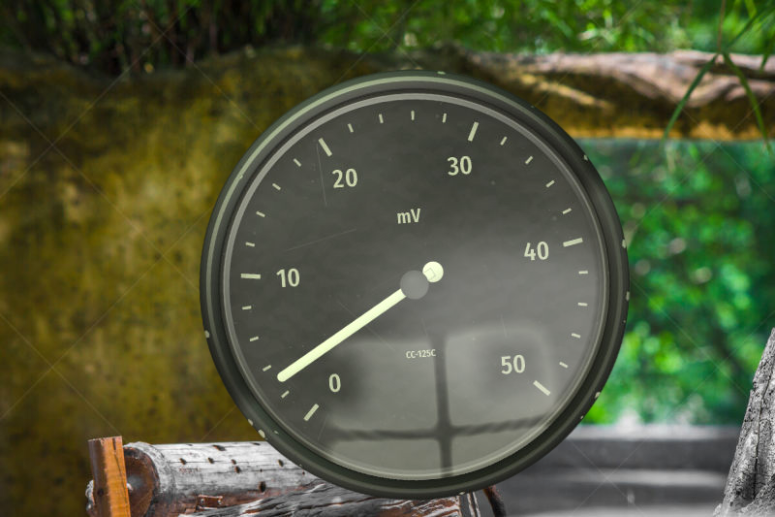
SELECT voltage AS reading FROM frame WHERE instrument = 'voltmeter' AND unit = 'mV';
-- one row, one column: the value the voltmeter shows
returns 3 mV
